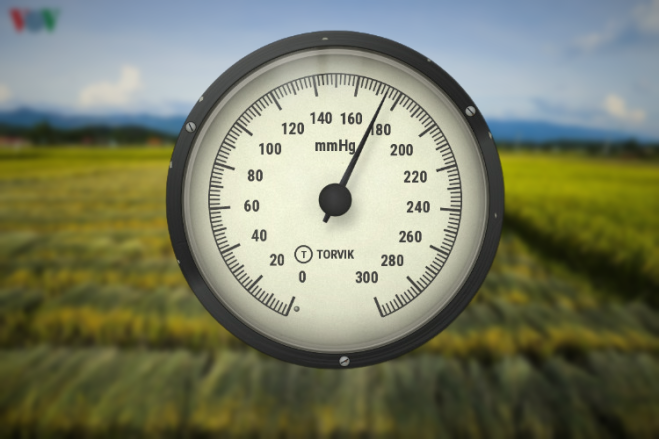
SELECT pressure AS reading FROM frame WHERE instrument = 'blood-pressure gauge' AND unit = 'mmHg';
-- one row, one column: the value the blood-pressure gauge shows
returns 174 mmHg
